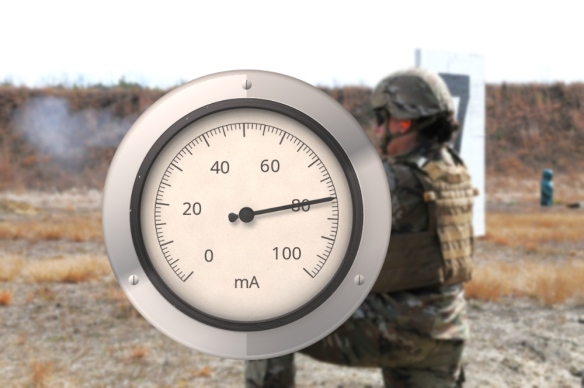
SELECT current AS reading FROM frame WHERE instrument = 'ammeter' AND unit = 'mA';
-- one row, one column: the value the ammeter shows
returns 80 mA
